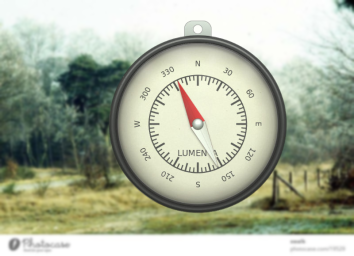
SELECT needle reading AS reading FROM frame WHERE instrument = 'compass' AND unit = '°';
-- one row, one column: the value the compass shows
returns 335 °
